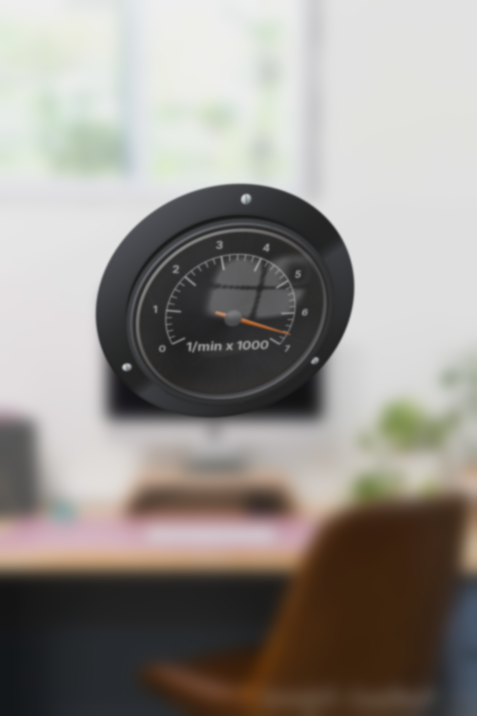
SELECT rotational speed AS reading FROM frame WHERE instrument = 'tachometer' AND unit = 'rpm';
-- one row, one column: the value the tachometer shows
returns 6600 rpm
